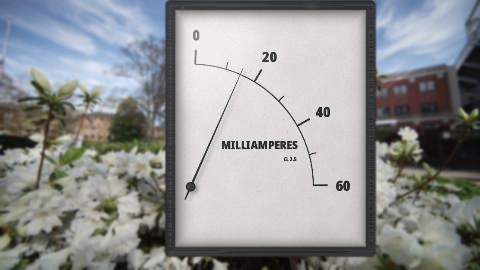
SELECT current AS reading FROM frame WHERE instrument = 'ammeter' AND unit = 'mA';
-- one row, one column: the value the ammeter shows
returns 15 mA
